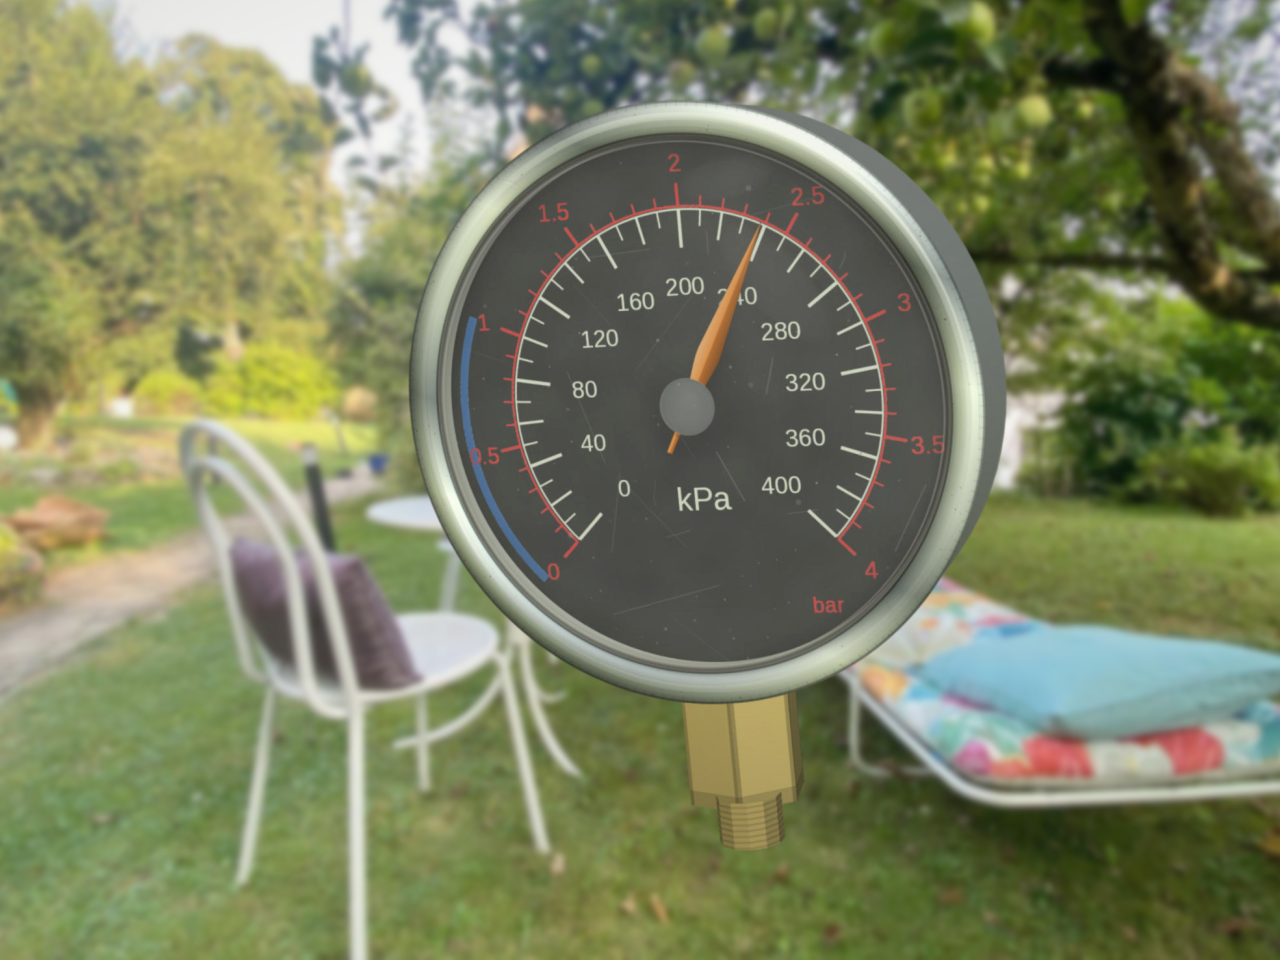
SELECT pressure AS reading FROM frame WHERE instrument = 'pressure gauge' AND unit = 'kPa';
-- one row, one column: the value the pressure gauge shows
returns 240 kPa
